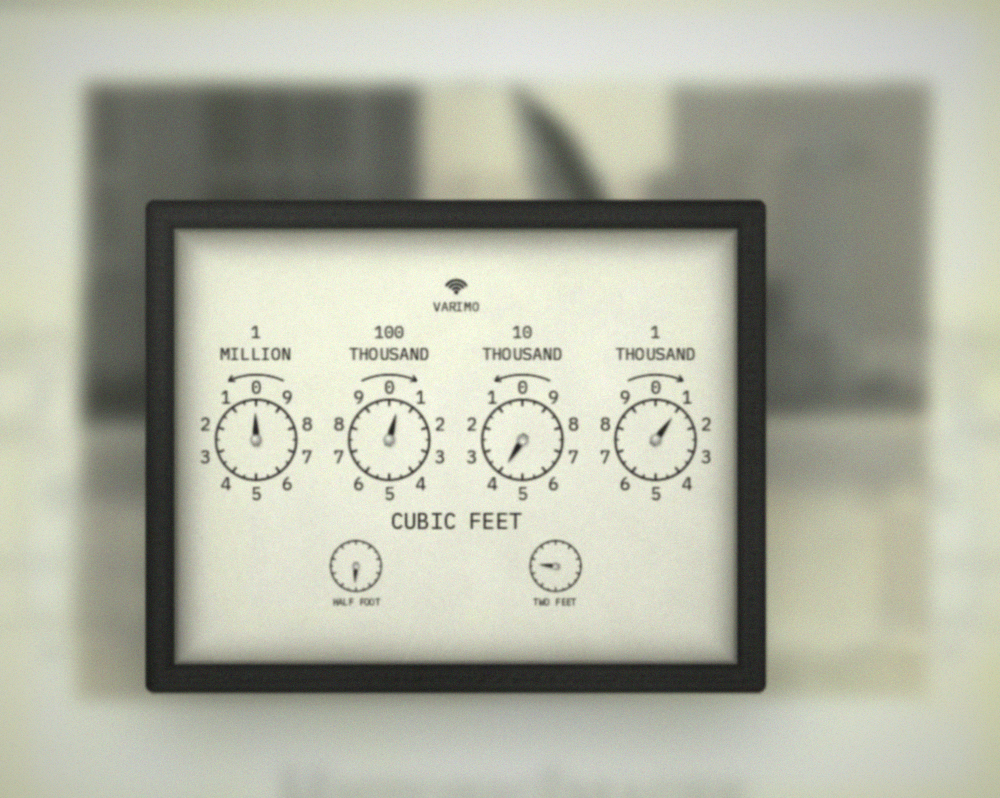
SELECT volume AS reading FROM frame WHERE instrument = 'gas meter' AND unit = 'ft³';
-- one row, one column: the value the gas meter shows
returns 4100 ft³
